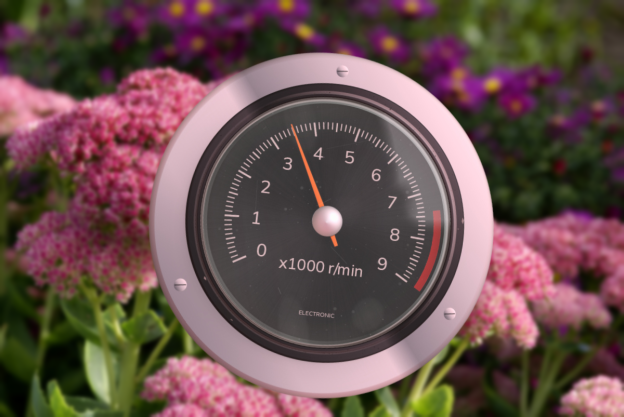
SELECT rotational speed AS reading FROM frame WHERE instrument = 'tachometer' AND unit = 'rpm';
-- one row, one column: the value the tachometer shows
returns 3500 rpm
